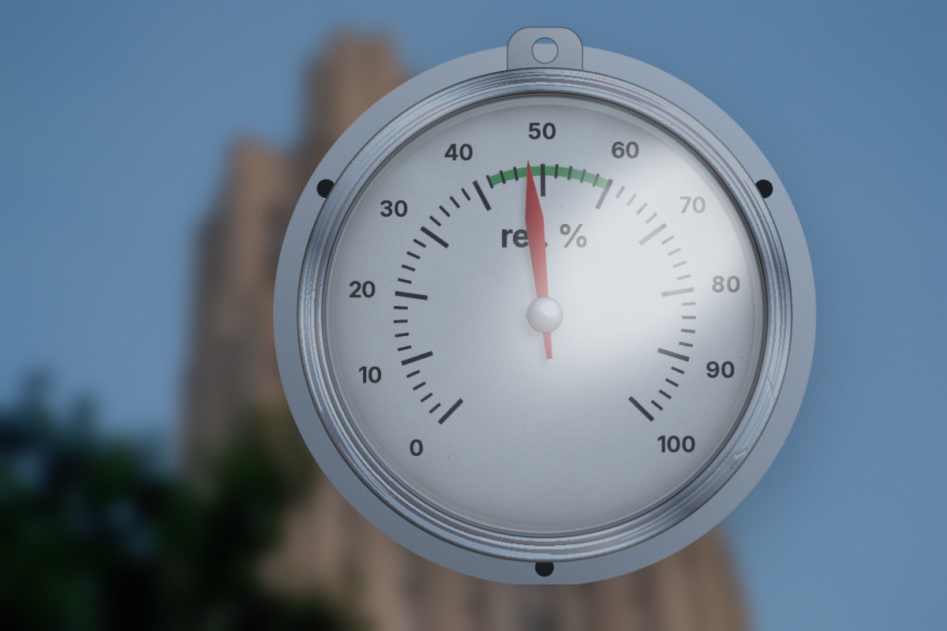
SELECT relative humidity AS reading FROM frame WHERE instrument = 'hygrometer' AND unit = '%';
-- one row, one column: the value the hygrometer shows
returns 48 %
